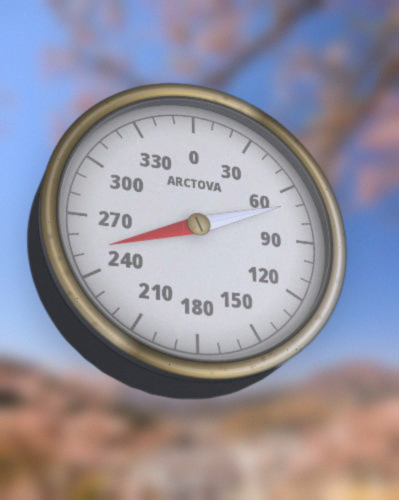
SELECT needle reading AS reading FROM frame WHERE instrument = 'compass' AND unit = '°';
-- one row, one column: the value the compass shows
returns 250 °
